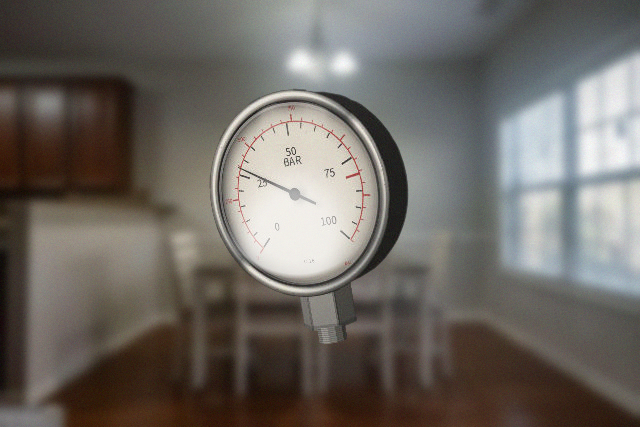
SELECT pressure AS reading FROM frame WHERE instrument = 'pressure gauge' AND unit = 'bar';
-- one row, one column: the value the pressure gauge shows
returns 27.5 bar
